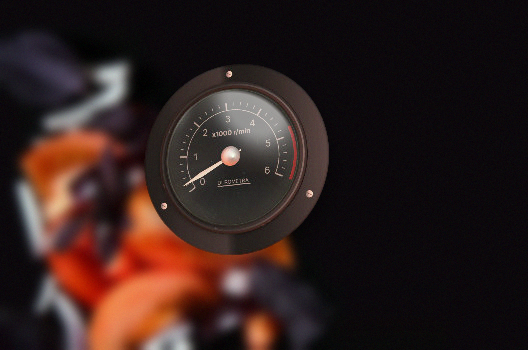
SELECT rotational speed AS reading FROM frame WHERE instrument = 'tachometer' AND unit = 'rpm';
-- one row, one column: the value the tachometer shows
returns 200 rpm
